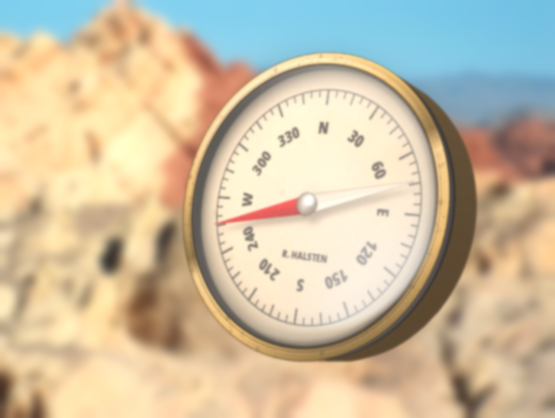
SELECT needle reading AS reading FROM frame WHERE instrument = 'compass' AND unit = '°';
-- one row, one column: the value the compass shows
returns 255 °
